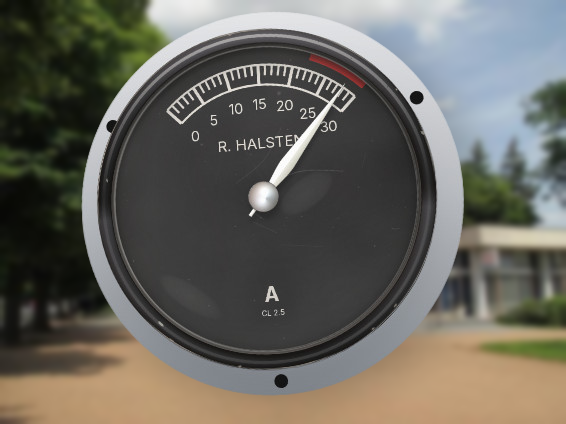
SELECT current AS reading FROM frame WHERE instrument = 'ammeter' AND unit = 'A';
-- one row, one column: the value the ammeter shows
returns 28 A
